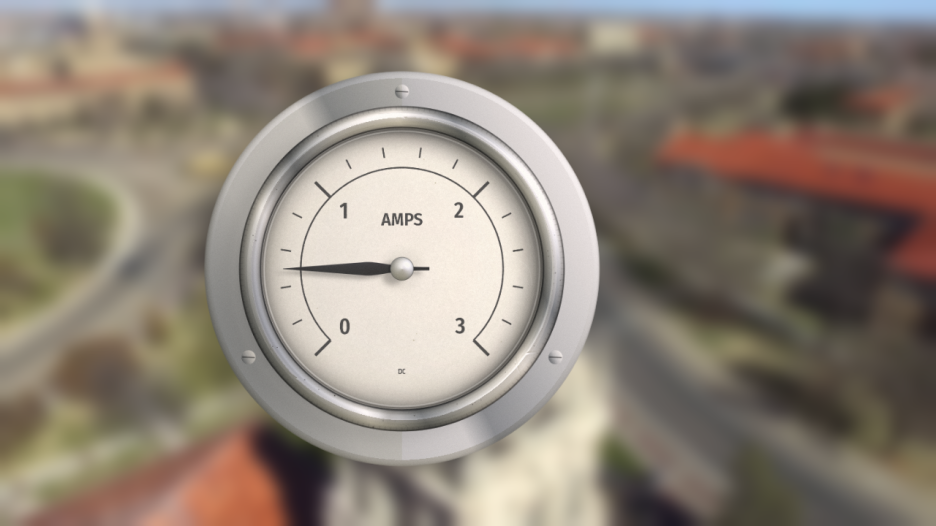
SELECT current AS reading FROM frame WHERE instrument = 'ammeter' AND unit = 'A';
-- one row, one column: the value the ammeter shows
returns 0.5 A
